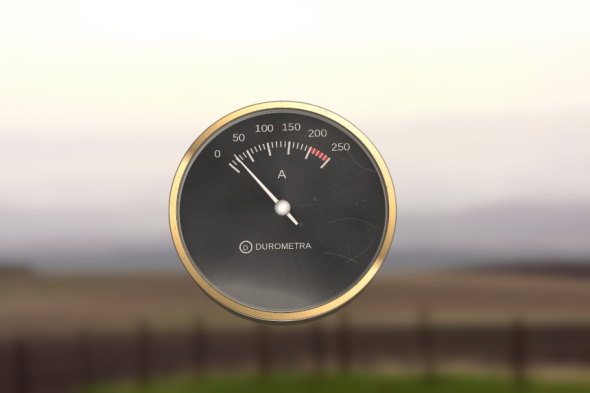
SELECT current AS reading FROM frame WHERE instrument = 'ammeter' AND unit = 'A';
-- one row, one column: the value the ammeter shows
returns 20 A
